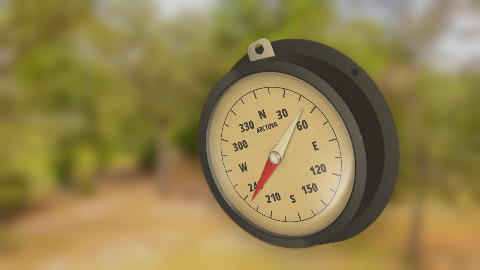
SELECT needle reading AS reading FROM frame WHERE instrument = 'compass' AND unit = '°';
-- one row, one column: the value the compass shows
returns 232.5 °
